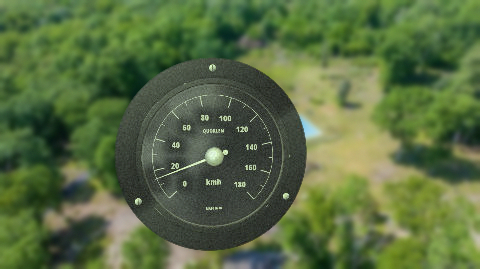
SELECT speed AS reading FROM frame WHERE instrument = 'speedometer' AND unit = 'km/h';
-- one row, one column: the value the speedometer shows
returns 15 km/h
